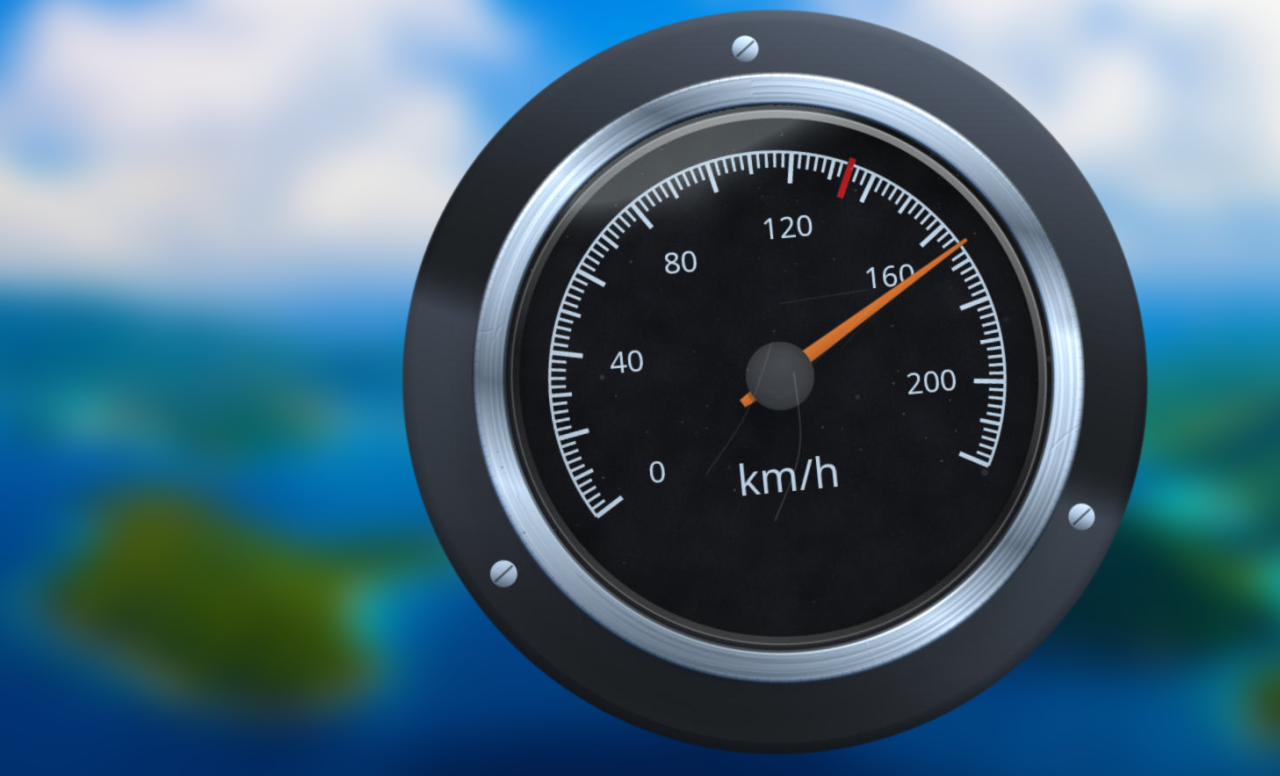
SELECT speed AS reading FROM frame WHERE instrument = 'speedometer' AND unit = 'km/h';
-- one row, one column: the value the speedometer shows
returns 166 km/h
